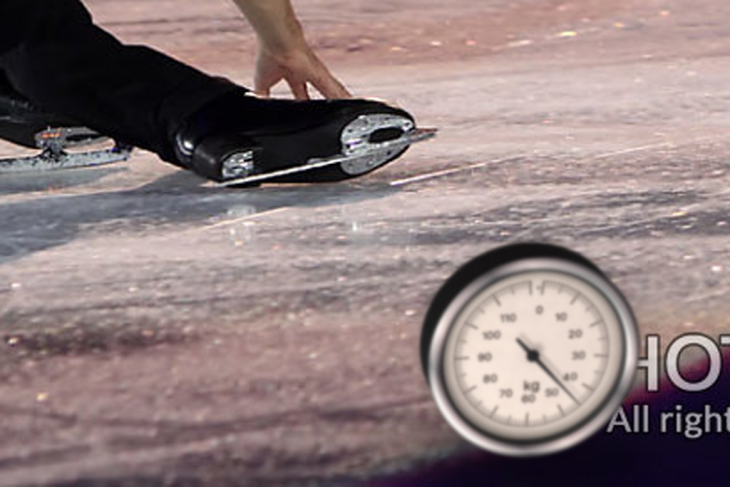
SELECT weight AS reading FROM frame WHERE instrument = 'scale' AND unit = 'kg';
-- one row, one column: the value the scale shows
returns 45 kg
